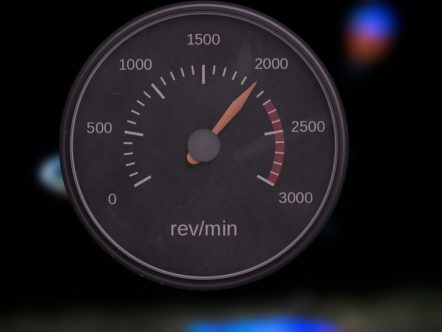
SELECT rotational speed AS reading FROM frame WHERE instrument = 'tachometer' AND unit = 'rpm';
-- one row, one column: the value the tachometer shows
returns 2000 rpm
